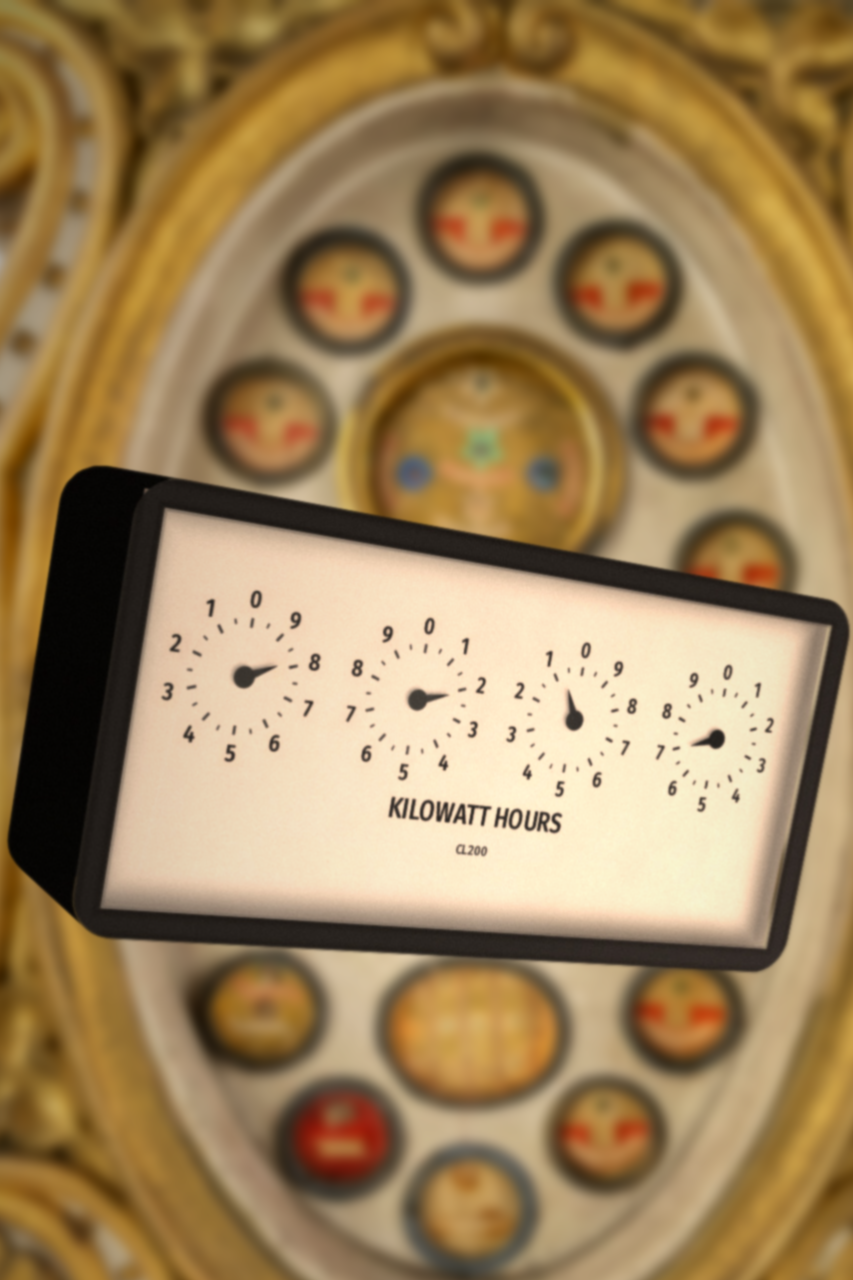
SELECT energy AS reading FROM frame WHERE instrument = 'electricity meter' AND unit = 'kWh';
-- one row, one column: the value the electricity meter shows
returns 8207 kWh
